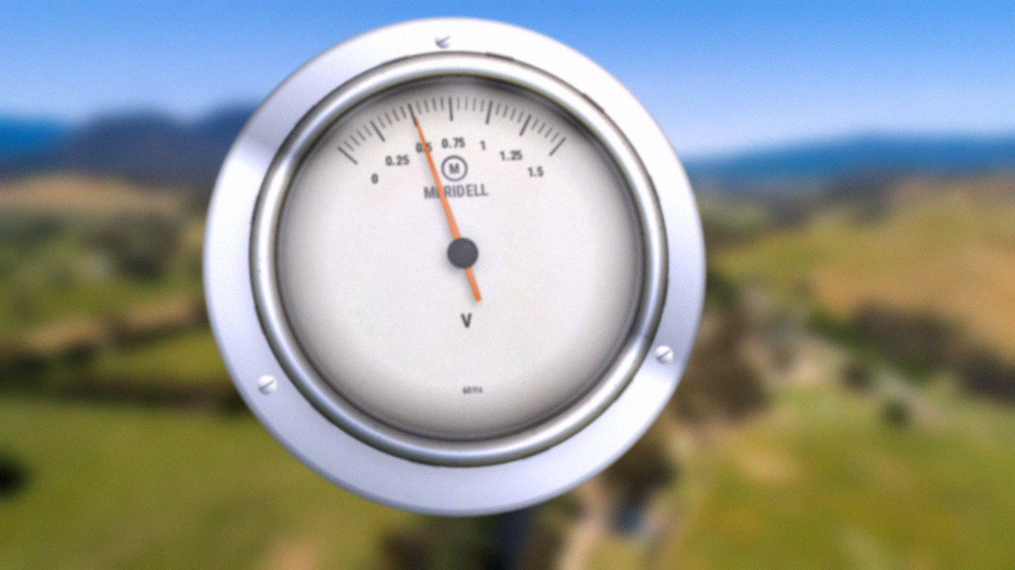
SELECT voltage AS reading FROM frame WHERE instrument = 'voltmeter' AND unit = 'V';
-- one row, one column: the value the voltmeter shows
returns 0.5 V
